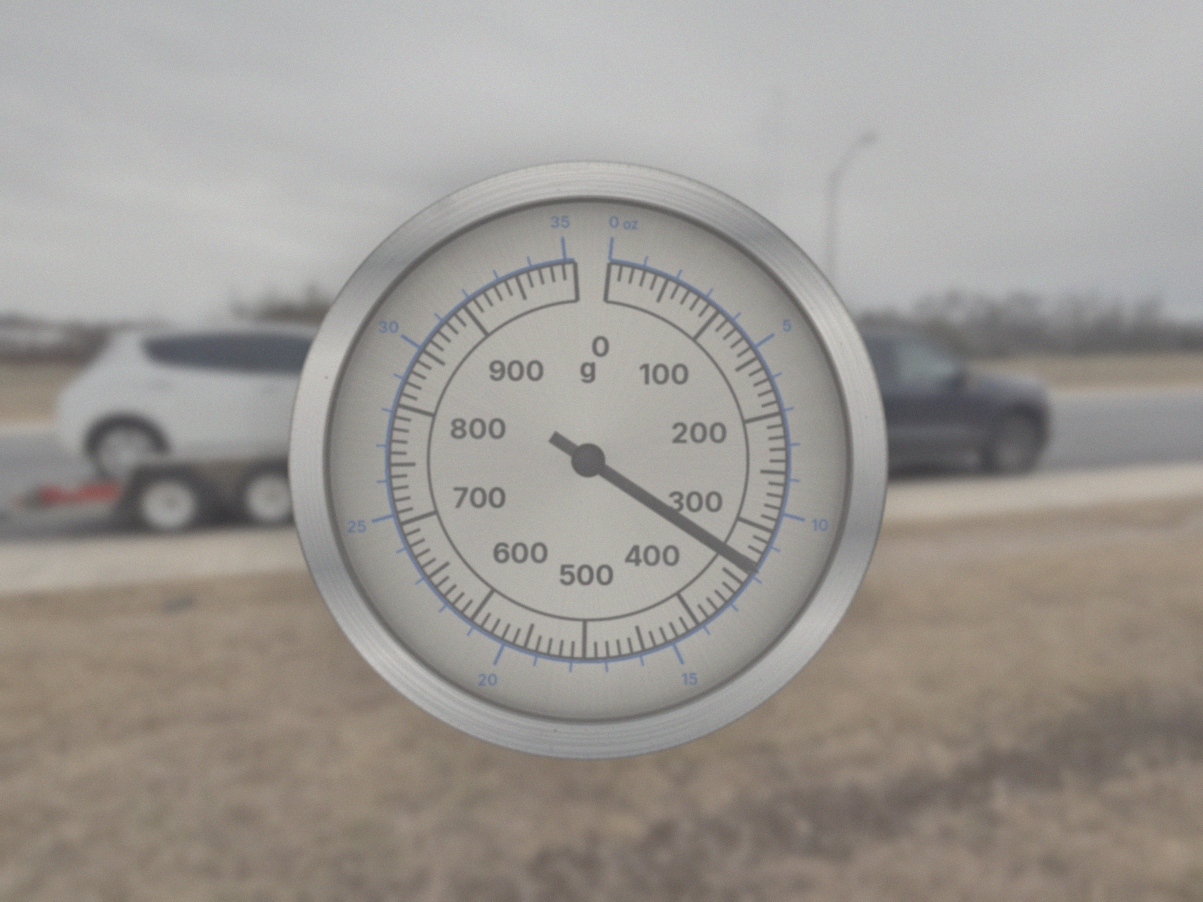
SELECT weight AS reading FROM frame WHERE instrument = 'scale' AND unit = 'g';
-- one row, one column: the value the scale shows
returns 335 g
